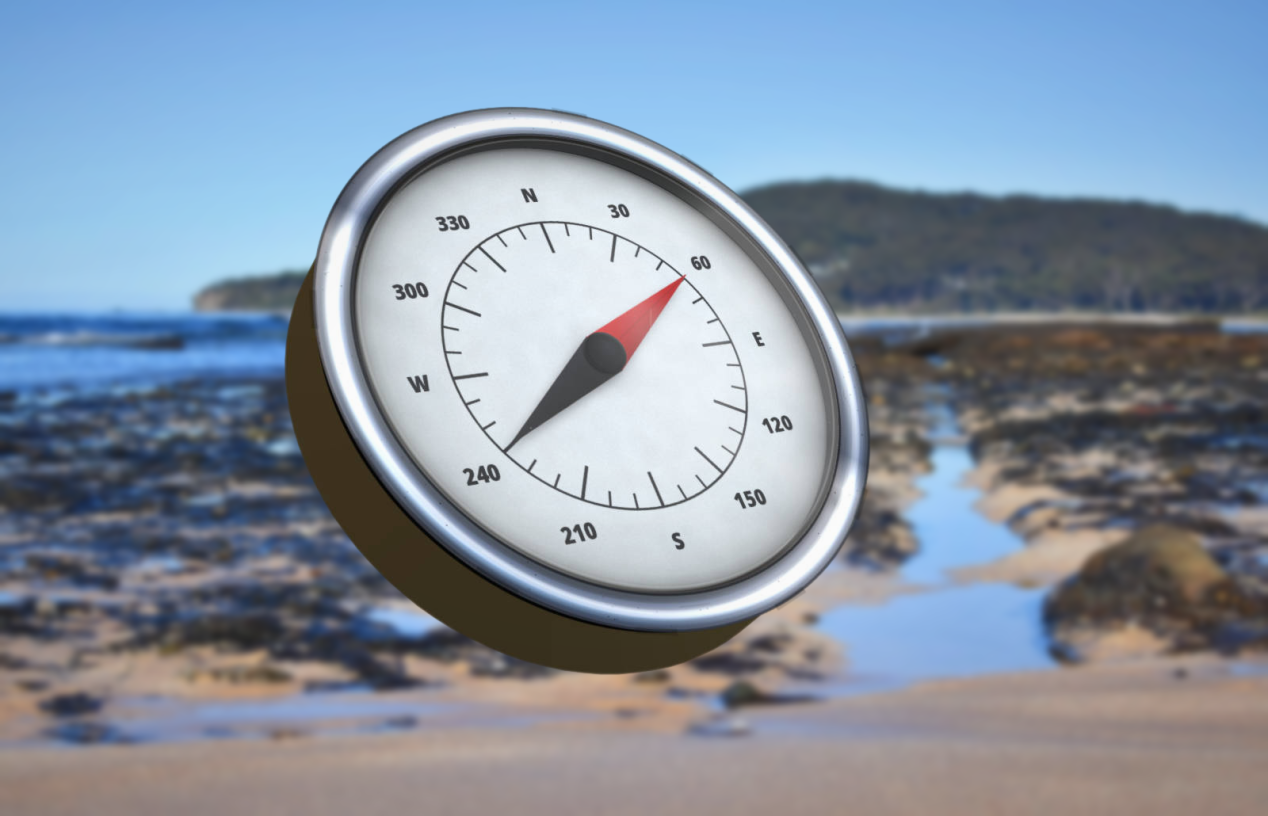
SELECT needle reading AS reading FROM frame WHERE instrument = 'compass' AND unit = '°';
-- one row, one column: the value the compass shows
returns 60 °
